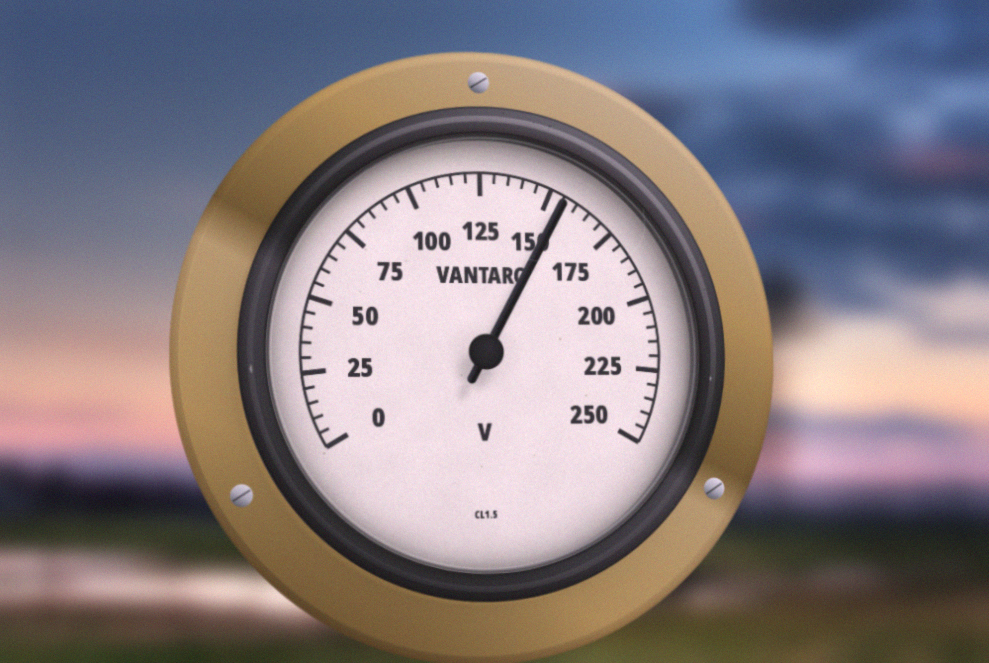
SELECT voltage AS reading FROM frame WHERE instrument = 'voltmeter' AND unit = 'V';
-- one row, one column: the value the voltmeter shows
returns 155 V
